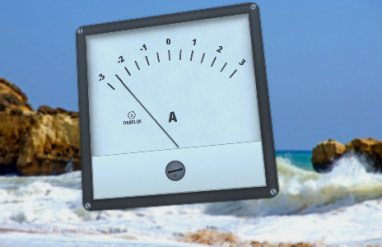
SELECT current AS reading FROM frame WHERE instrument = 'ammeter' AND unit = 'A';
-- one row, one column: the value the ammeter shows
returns -2.5 A
